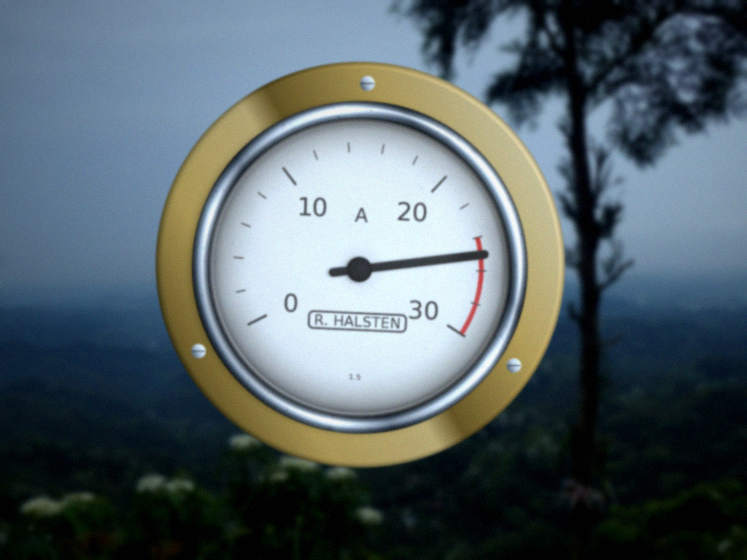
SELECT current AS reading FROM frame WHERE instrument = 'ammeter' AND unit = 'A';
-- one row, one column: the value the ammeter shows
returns 25 A
